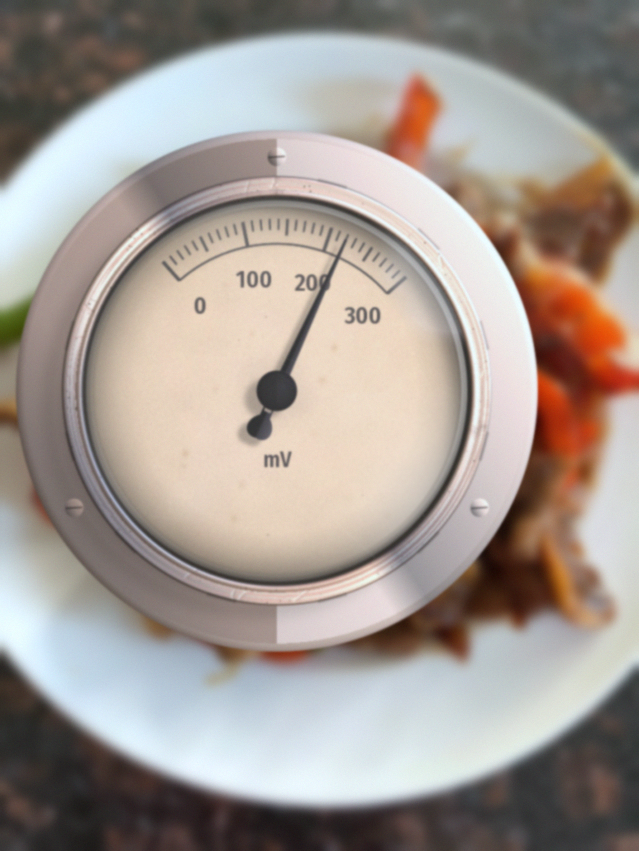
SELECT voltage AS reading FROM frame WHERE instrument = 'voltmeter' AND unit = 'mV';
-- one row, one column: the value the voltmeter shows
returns 220 mV
